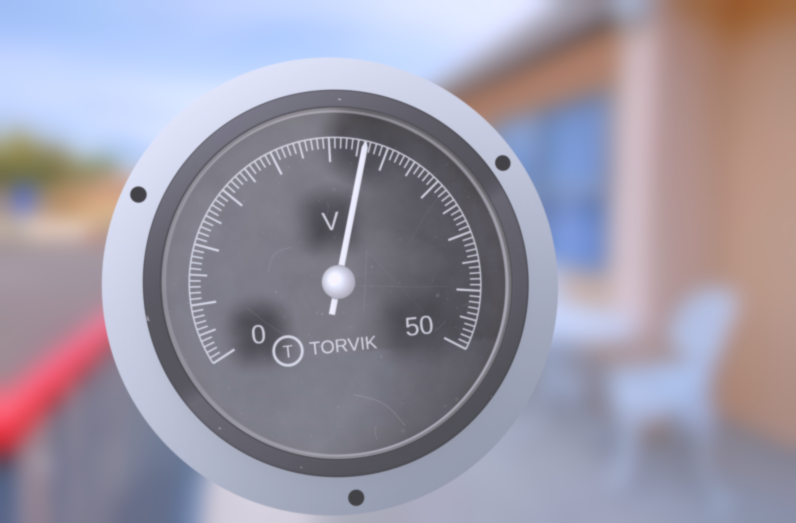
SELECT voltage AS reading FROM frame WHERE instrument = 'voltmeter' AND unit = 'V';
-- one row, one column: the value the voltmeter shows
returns 28 V
